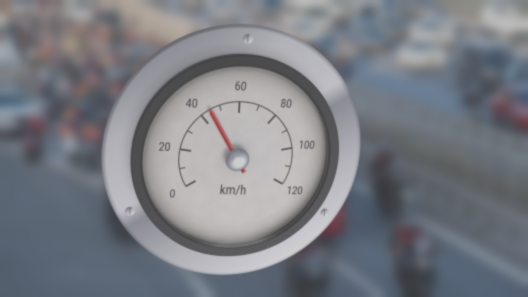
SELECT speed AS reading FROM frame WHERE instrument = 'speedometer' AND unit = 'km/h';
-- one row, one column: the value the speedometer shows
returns 45 km/h
